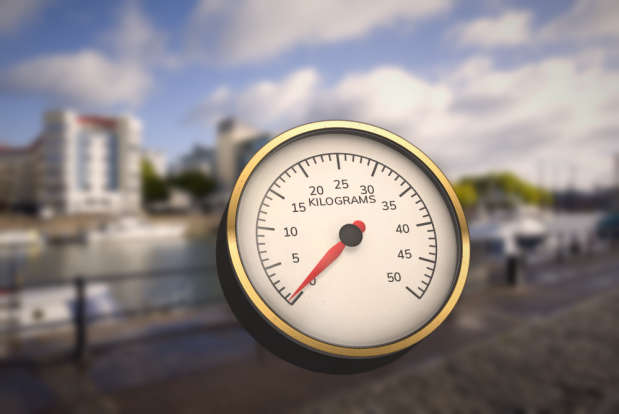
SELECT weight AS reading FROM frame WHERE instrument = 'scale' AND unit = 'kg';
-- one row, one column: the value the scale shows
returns 0.5 kg
